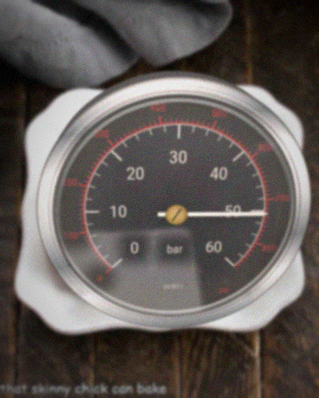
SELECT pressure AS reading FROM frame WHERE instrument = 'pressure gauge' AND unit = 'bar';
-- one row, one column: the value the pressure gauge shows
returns 50 bar
